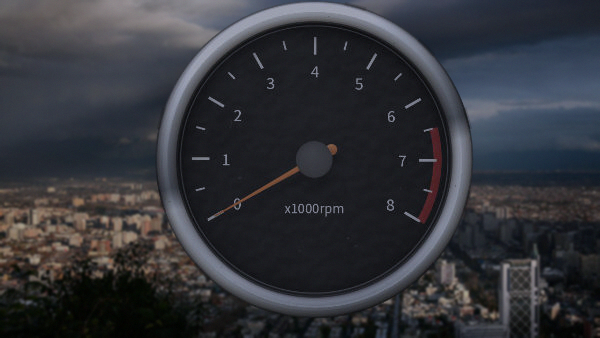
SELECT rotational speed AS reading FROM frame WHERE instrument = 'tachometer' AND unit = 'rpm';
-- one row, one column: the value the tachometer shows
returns 0 rpm
